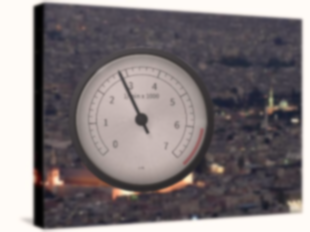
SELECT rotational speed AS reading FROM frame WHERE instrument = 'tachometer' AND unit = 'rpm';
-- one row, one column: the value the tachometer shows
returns 2800 rpm
